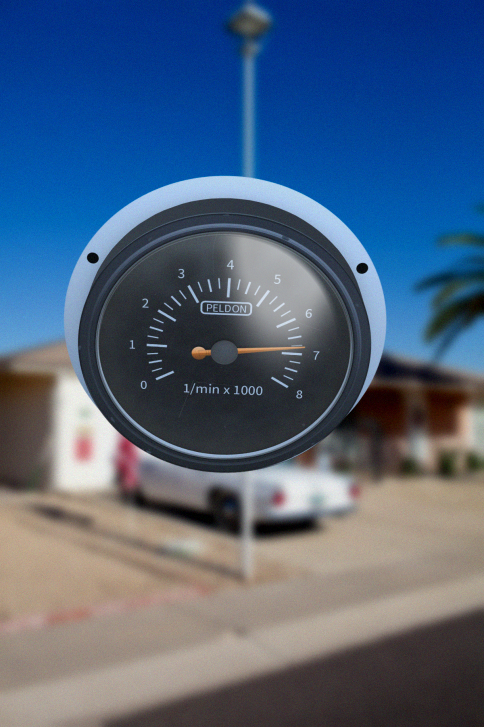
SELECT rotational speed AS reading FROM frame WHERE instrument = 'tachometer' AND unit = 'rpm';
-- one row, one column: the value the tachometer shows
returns 6750 rpm
